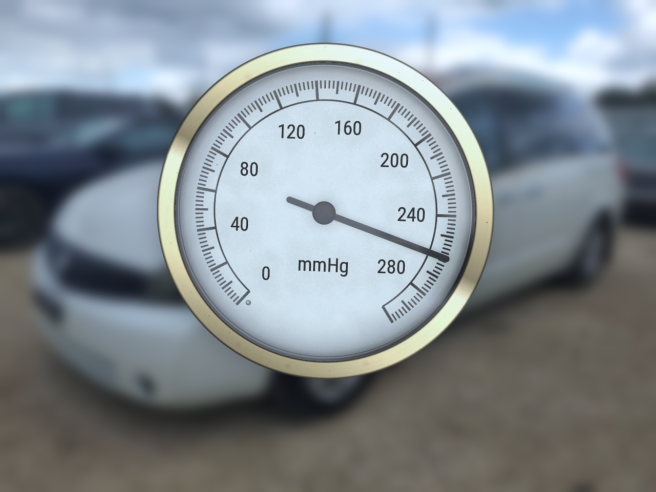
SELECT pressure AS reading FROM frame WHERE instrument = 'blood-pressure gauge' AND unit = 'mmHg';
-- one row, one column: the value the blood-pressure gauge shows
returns 260 mmHg
